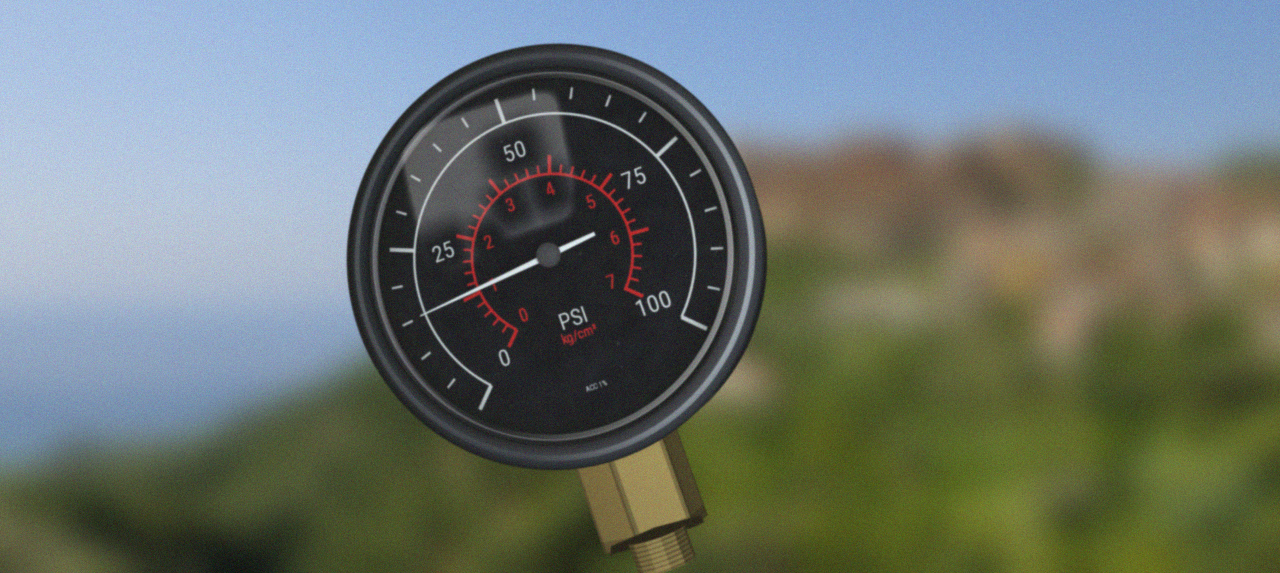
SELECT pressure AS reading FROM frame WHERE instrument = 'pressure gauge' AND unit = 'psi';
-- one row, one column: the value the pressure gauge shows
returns 15 psi
